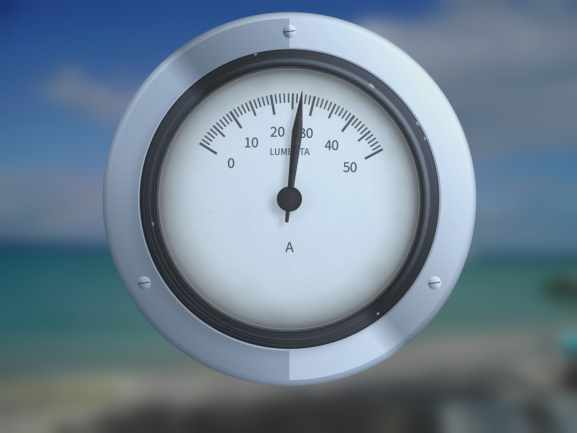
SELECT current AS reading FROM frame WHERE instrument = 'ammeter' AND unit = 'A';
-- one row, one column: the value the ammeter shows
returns 27 A
